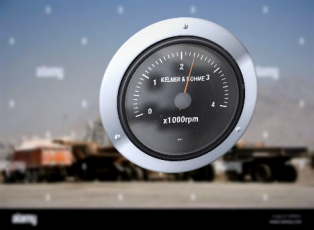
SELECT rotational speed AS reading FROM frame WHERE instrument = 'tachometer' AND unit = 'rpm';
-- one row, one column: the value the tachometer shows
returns 2300 rpm
